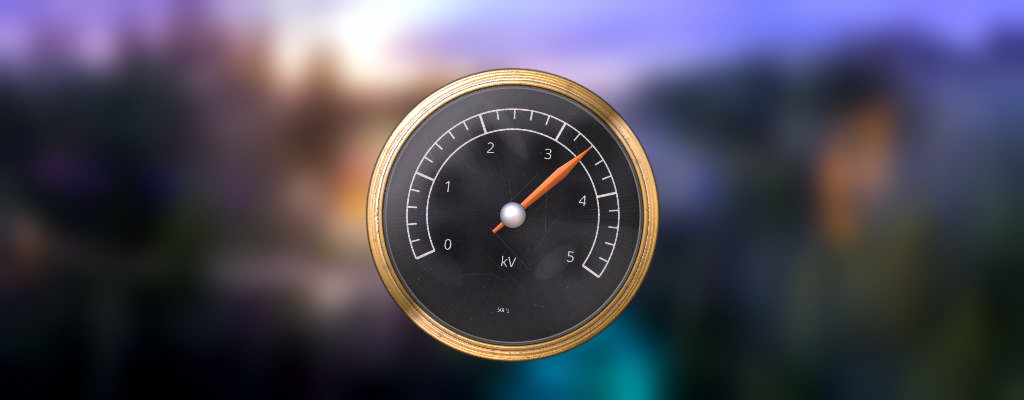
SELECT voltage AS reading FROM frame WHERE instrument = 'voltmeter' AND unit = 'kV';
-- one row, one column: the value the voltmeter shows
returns 3.4 kV
